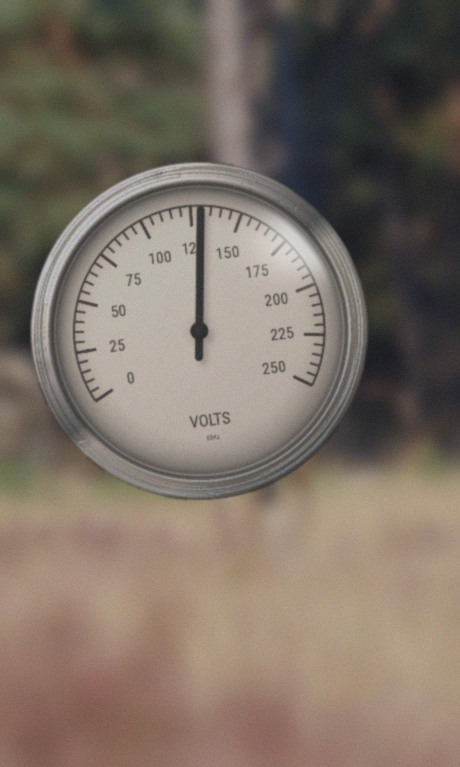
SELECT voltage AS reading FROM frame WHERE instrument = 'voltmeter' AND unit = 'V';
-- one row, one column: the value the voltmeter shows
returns 130 V
